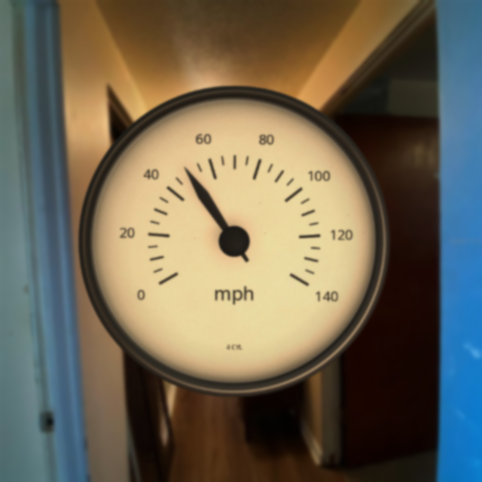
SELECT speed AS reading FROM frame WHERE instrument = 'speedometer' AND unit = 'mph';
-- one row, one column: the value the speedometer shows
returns 50 mph
